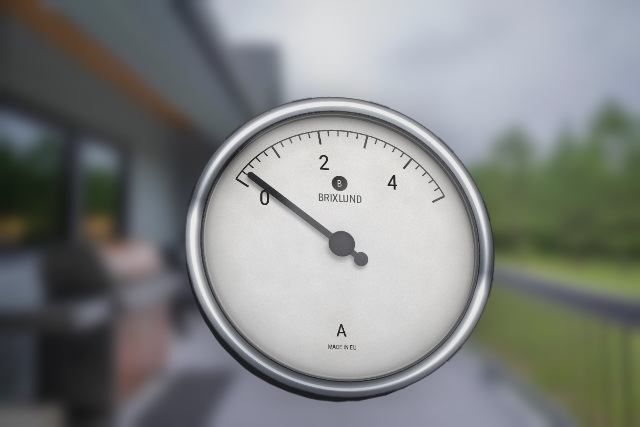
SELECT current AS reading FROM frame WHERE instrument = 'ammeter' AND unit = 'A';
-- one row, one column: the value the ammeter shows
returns 0.2 A
